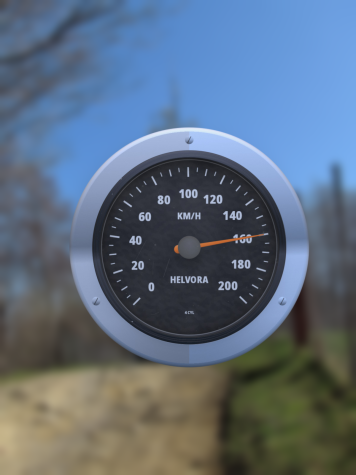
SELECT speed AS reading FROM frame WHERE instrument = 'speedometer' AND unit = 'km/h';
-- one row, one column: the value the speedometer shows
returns 160 km/h
